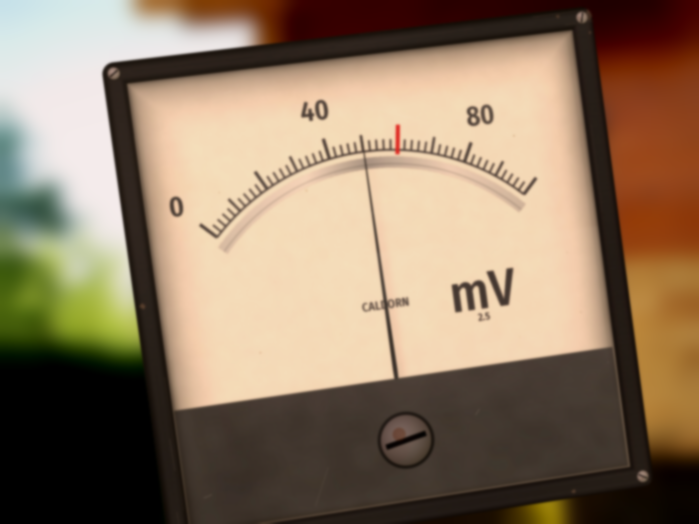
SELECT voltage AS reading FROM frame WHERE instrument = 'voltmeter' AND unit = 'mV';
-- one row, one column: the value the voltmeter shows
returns 50 mV
